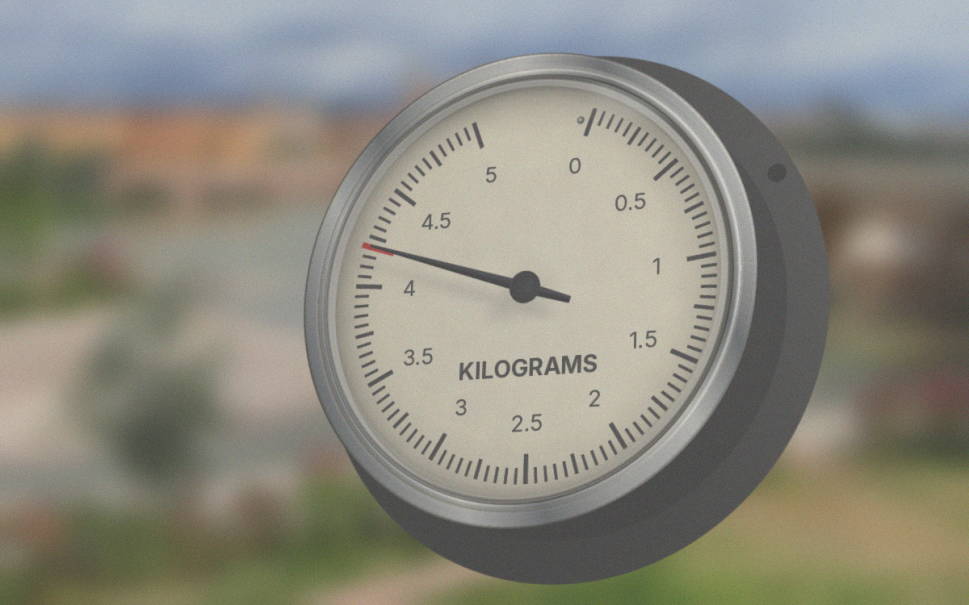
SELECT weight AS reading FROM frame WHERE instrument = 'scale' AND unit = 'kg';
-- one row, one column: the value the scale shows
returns 4.2 kg
